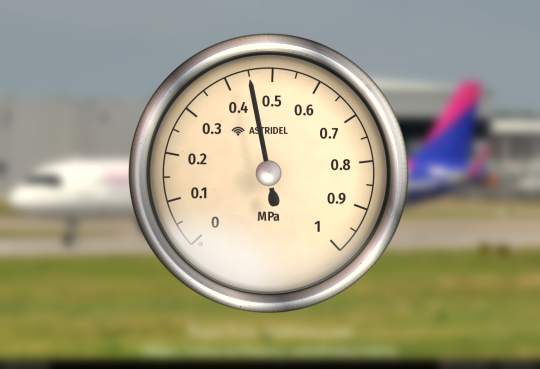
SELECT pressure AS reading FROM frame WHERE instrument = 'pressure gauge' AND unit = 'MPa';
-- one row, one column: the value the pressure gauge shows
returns 0.45 MPa
